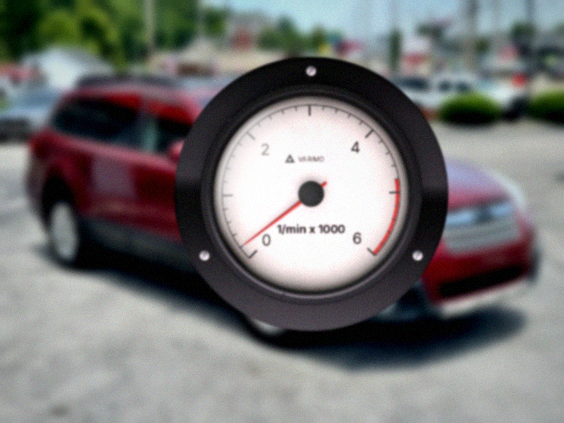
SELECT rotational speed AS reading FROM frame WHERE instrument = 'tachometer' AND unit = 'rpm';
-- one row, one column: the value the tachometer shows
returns 200 rpm
